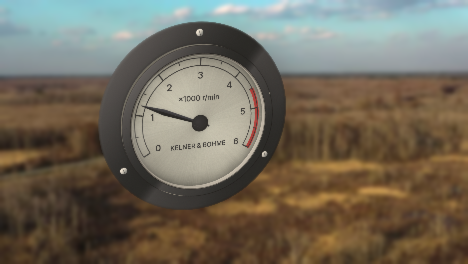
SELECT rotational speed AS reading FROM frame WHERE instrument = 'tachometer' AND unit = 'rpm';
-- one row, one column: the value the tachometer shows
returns 1250 rpm
